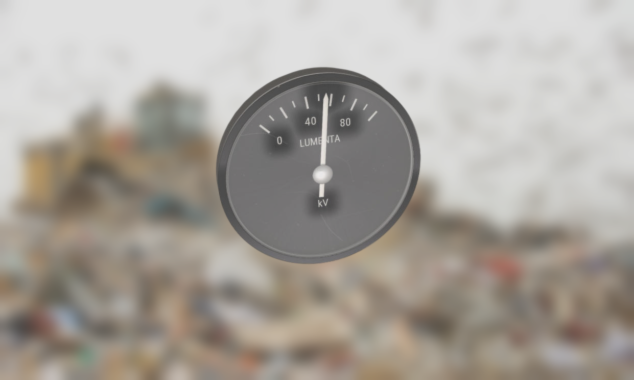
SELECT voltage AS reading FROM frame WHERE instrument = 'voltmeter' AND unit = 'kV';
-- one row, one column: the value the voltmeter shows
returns 55 kV
